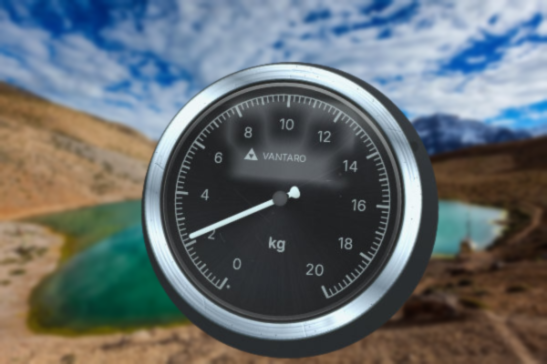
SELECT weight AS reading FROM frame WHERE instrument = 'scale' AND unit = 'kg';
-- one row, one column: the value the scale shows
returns 2.2 kg
